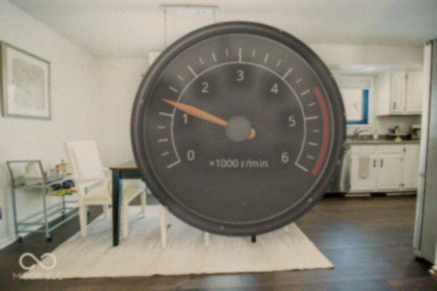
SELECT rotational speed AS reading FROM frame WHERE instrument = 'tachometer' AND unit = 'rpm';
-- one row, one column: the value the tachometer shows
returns 1250 rpm
